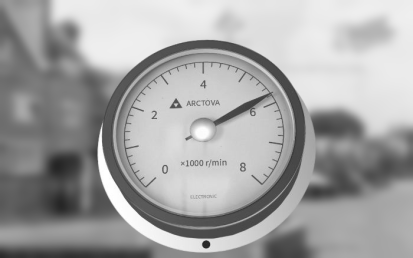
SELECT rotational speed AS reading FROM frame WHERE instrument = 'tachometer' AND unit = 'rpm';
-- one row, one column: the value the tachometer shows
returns 5800 rpm
